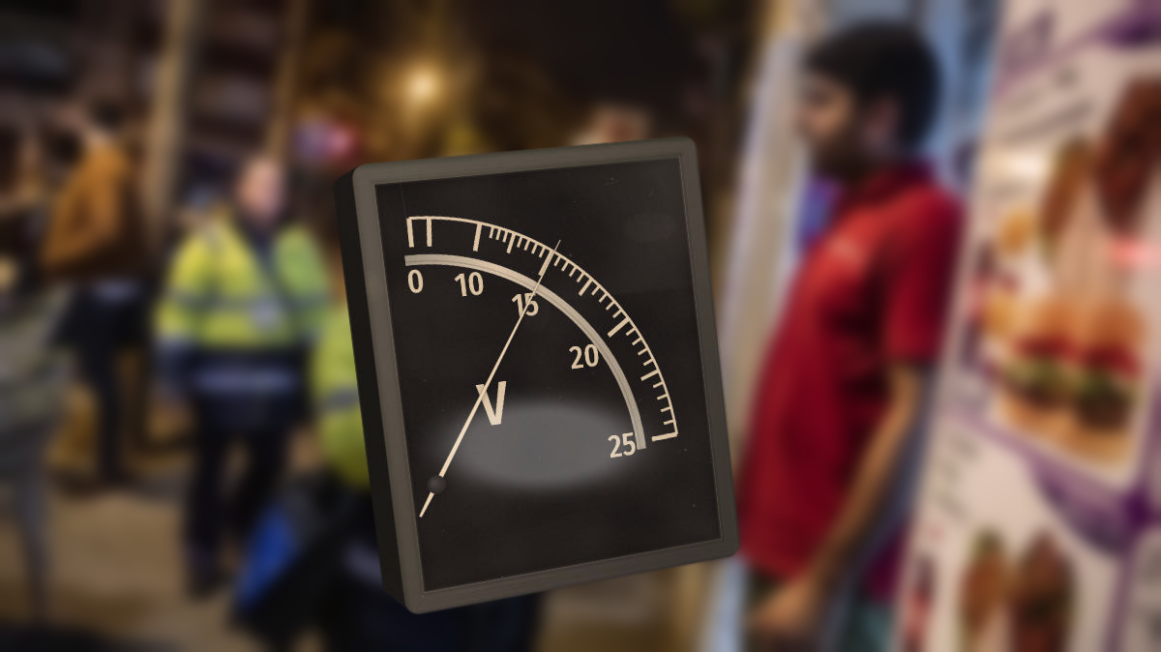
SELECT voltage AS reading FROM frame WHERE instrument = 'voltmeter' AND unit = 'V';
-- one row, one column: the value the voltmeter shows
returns 15 V
